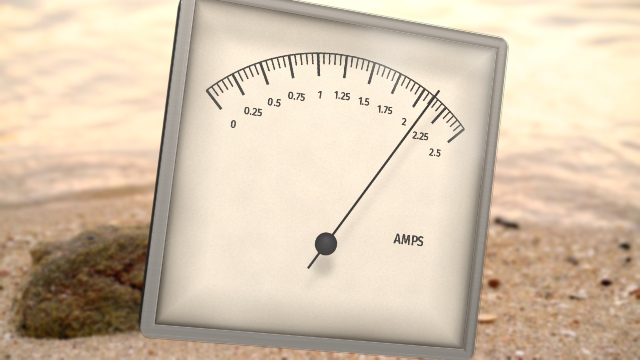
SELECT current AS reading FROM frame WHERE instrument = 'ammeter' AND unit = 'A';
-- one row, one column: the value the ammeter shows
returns 2.1 A
